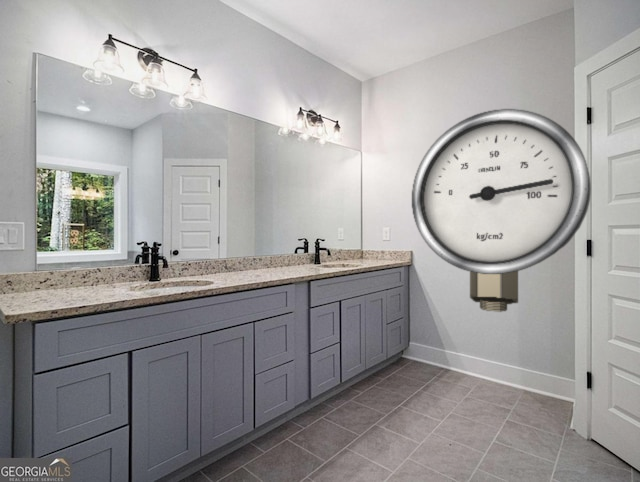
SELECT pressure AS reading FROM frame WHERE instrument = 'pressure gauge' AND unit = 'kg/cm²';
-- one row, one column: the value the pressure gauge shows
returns 92.5 kg/cm²
